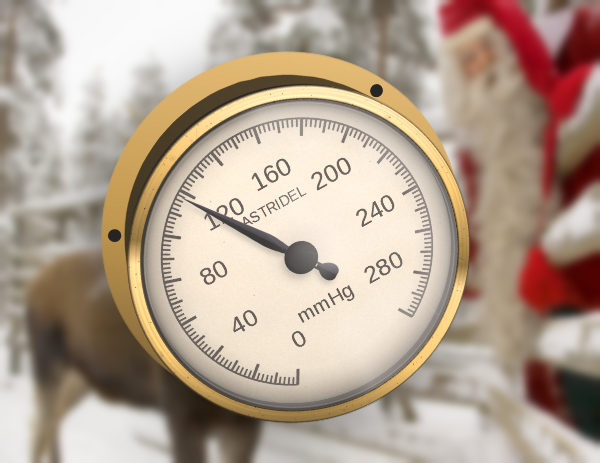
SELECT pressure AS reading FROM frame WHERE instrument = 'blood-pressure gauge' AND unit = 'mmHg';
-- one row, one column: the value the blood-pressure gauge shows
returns 118 mmHg
